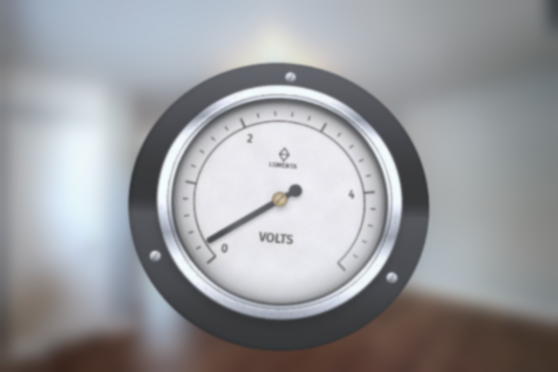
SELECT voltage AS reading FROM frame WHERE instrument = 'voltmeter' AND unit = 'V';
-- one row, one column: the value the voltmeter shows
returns 0.2 V
